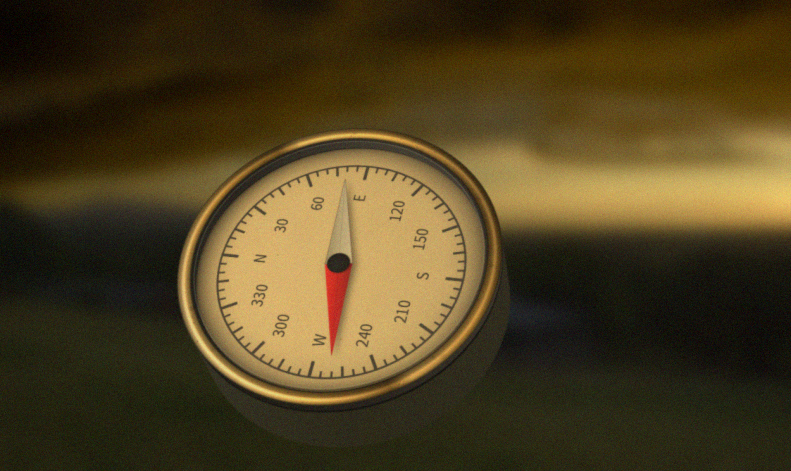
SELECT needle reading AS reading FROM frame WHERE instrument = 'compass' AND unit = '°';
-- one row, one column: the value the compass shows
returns 260 °
